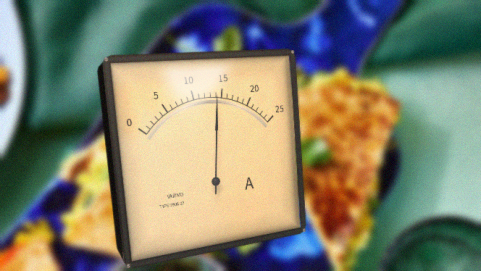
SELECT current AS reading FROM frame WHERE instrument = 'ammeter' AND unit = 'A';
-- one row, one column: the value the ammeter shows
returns 14 A
